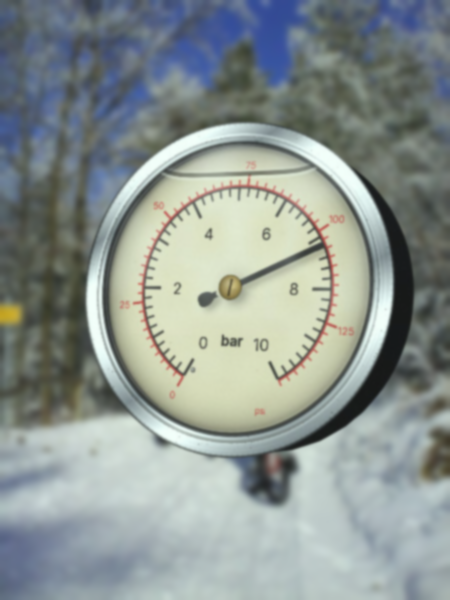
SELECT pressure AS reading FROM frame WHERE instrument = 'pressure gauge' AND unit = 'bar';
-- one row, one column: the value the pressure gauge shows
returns 7.2 bar
